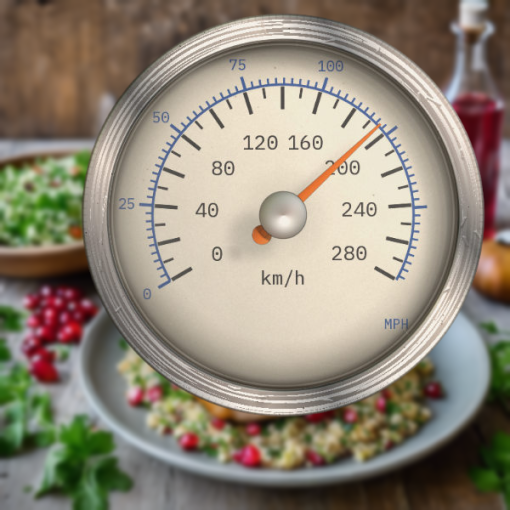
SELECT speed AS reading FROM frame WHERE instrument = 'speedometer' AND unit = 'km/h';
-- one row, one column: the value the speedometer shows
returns 195 km/h
